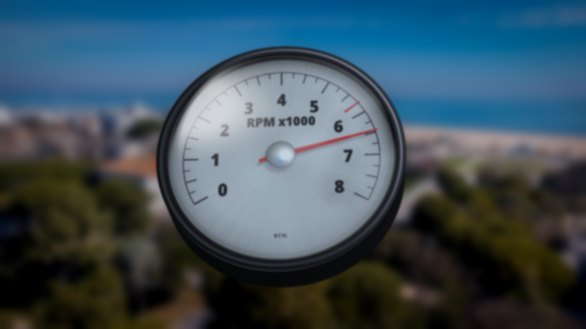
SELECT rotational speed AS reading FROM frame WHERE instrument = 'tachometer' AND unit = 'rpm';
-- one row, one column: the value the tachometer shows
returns 6500 rpm
